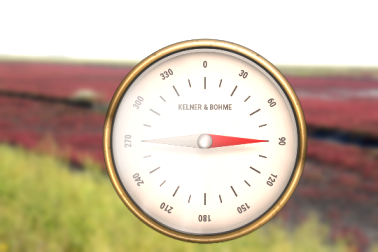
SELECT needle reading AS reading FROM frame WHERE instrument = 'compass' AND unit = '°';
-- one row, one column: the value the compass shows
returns 90 °
